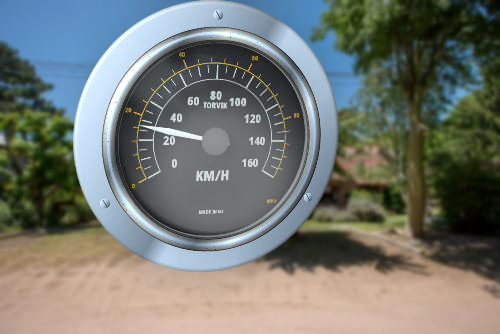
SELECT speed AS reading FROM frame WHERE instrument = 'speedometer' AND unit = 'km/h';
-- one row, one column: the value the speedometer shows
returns 27.5 km/h
